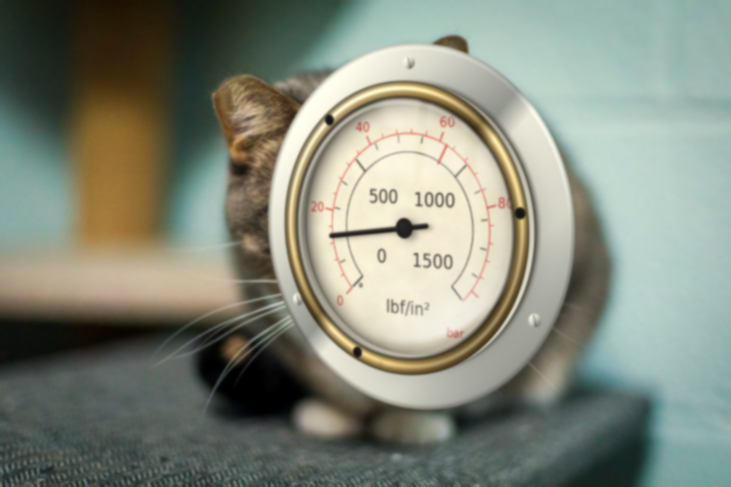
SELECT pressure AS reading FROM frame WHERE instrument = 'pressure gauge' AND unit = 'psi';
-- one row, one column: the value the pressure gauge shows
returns 200 psi
